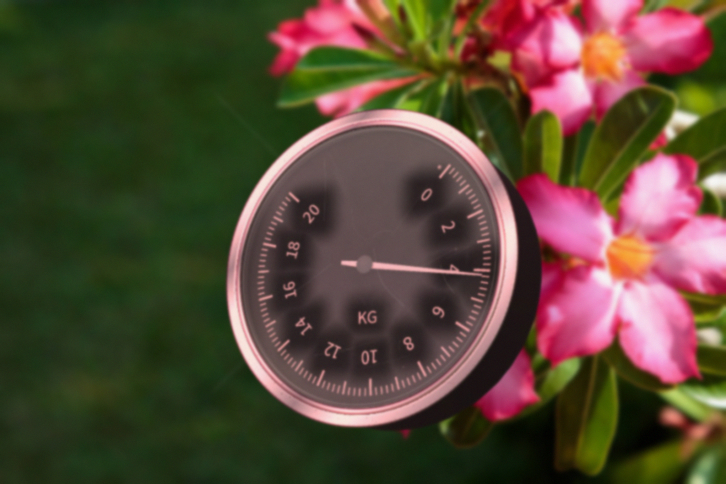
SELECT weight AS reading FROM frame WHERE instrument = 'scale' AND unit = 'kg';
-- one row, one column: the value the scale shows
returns 4.2 kg
